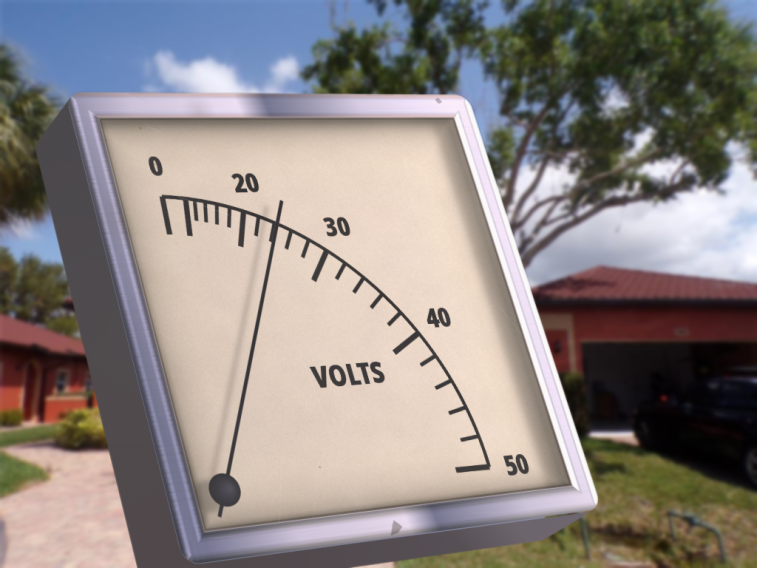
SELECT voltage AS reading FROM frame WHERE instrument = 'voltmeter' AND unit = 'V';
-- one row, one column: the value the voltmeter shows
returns 24 V
